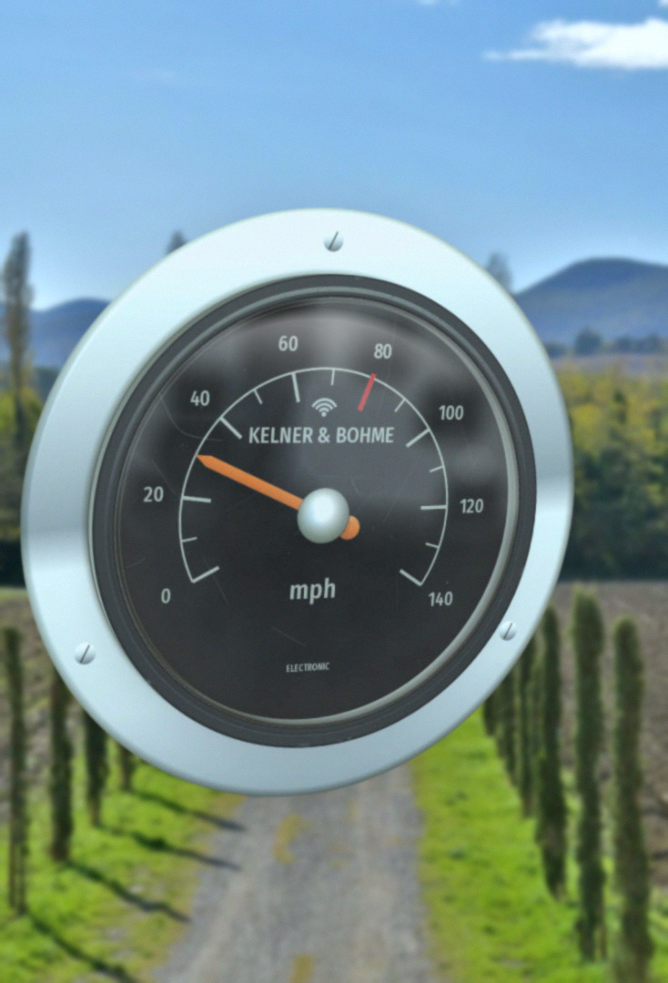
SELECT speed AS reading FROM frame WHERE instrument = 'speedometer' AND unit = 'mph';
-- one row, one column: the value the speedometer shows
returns 30 mph
